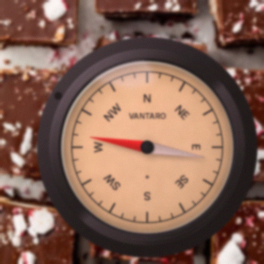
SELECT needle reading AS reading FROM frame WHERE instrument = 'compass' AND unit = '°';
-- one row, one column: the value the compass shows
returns 280 °
